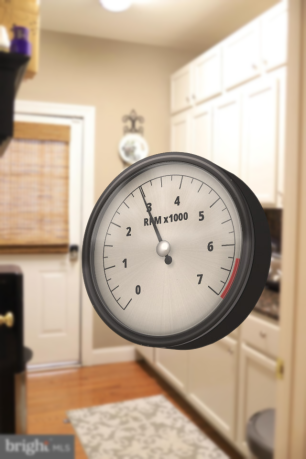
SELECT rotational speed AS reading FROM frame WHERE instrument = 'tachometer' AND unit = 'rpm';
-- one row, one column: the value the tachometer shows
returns 3000 rpm
